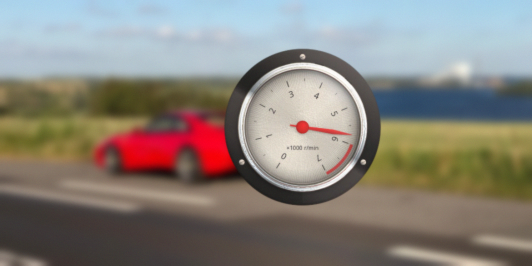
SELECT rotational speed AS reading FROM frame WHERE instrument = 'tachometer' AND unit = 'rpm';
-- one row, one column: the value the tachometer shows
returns 5750 rpm
